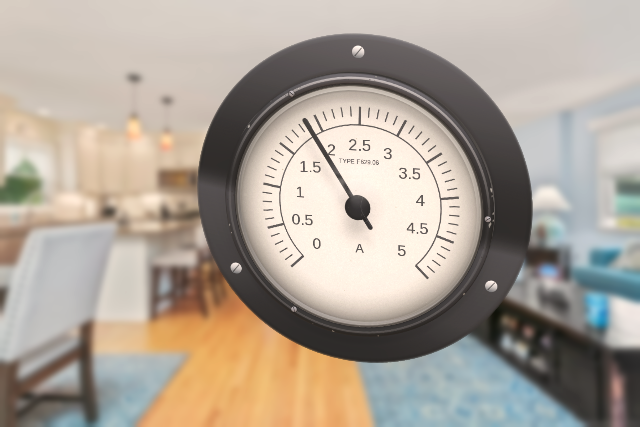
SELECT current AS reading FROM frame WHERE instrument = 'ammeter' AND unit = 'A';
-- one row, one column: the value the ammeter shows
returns 1.9 A
